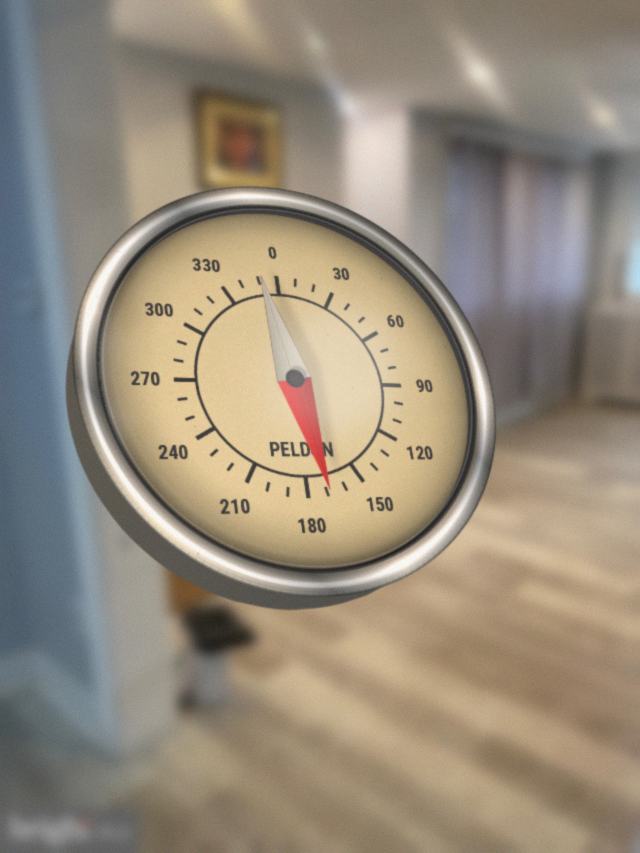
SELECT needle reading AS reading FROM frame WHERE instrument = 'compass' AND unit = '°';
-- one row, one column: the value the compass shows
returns 170 °
